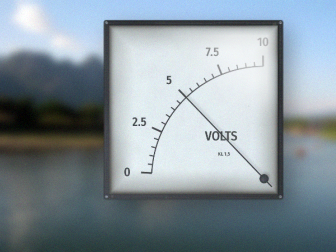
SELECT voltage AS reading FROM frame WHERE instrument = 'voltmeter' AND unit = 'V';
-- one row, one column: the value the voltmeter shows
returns 5 V
